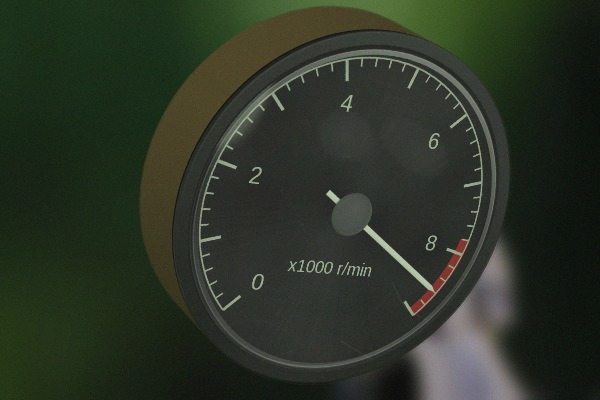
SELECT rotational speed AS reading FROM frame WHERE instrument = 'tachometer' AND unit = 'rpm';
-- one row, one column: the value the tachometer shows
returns 8600 rpm
